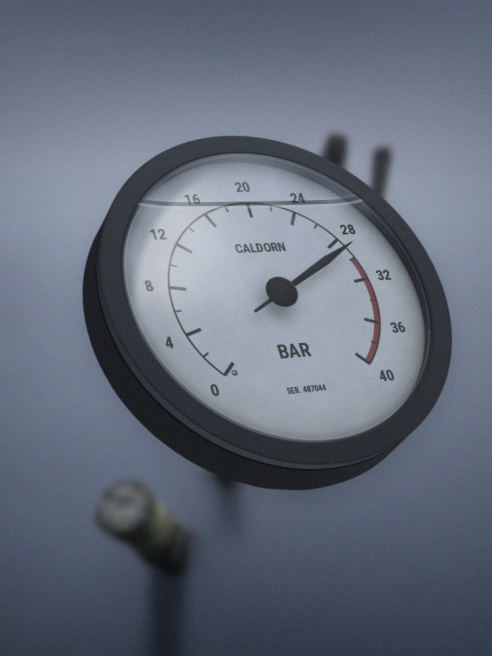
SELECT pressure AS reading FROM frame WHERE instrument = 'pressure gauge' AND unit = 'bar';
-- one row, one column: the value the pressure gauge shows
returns 29 bar
